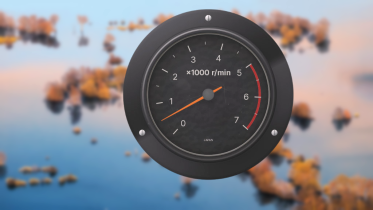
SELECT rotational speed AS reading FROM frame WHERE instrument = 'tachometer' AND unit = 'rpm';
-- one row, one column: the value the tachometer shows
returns 500 rpm
